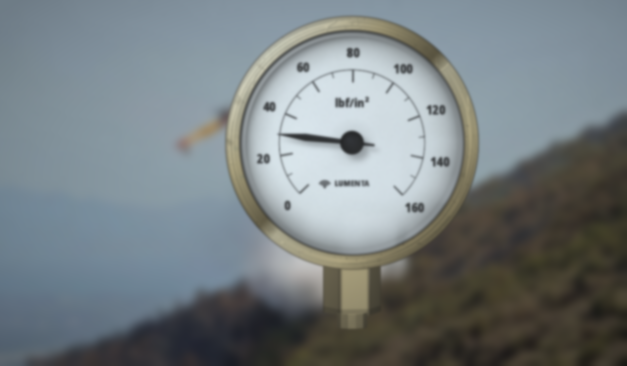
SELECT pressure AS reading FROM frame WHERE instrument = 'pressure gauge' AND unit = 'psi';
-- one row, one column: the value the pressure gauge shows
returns 30 psi
